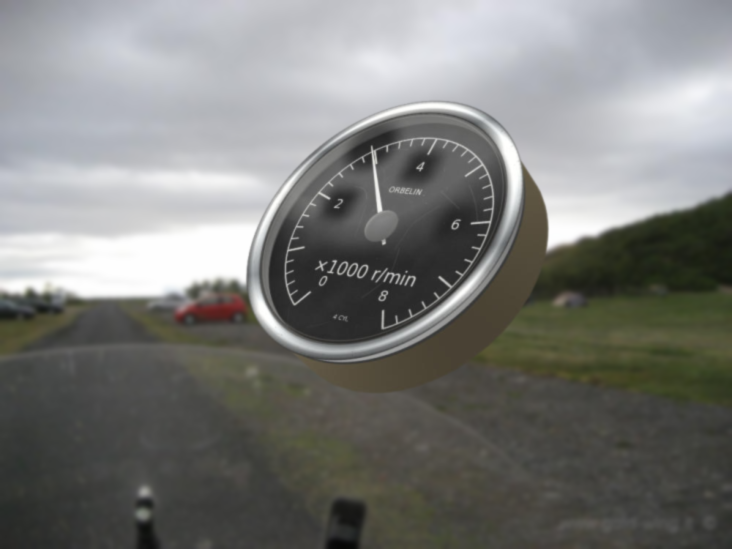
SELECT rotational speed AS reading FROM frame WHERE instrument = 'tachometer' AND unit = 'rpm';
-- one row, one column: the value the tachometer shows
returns 3000 rpm
